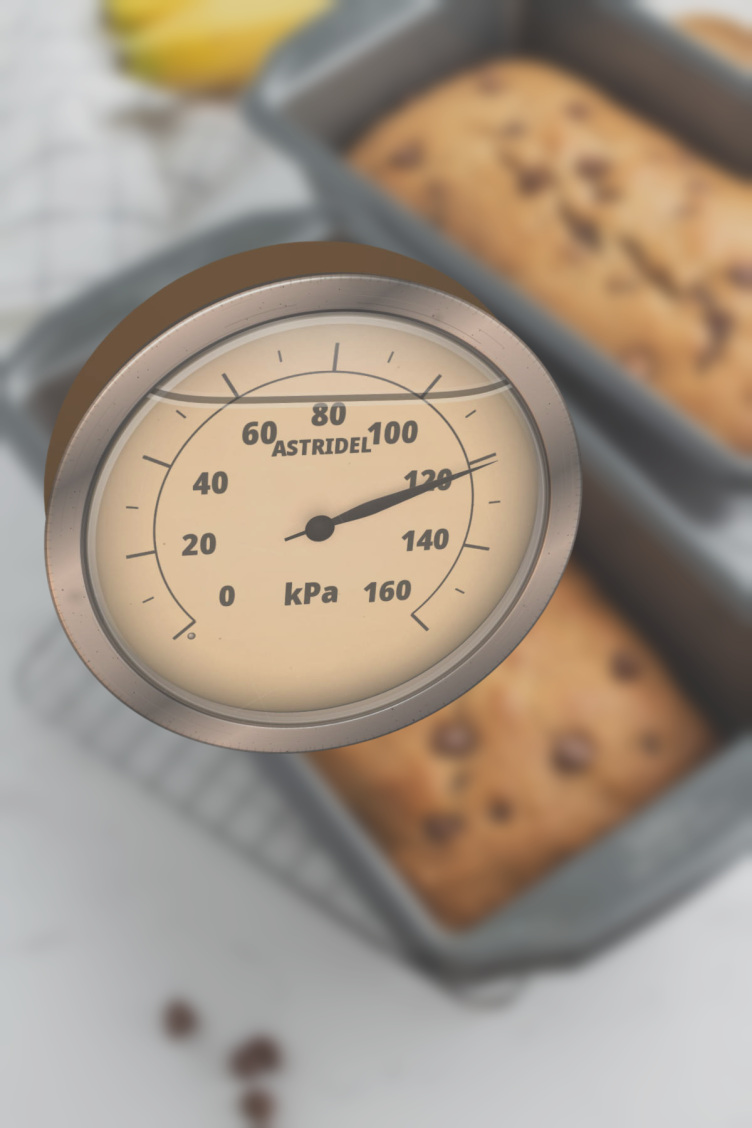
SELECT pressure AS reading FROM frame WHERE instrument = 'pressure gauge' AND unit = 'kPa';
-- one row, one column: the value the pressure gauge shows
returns 120 kPa
